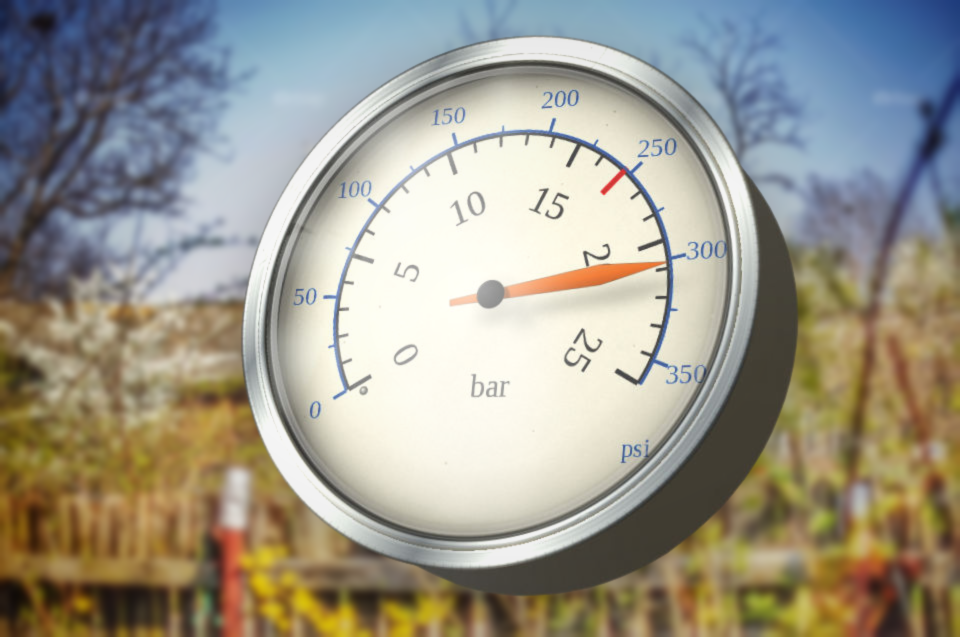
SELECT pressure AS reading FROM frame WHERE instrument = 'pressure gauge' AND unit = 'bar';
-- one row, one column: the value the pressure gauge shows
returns 21 bar
